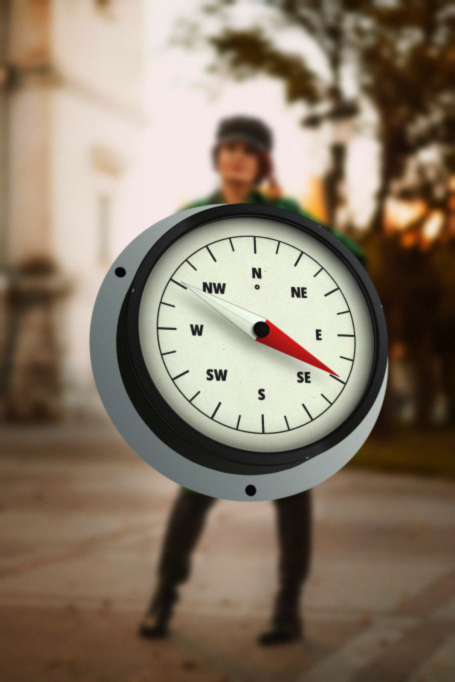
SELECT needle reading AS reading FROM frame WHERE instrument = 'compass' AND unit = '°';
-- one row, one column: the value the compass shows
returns 120 °
